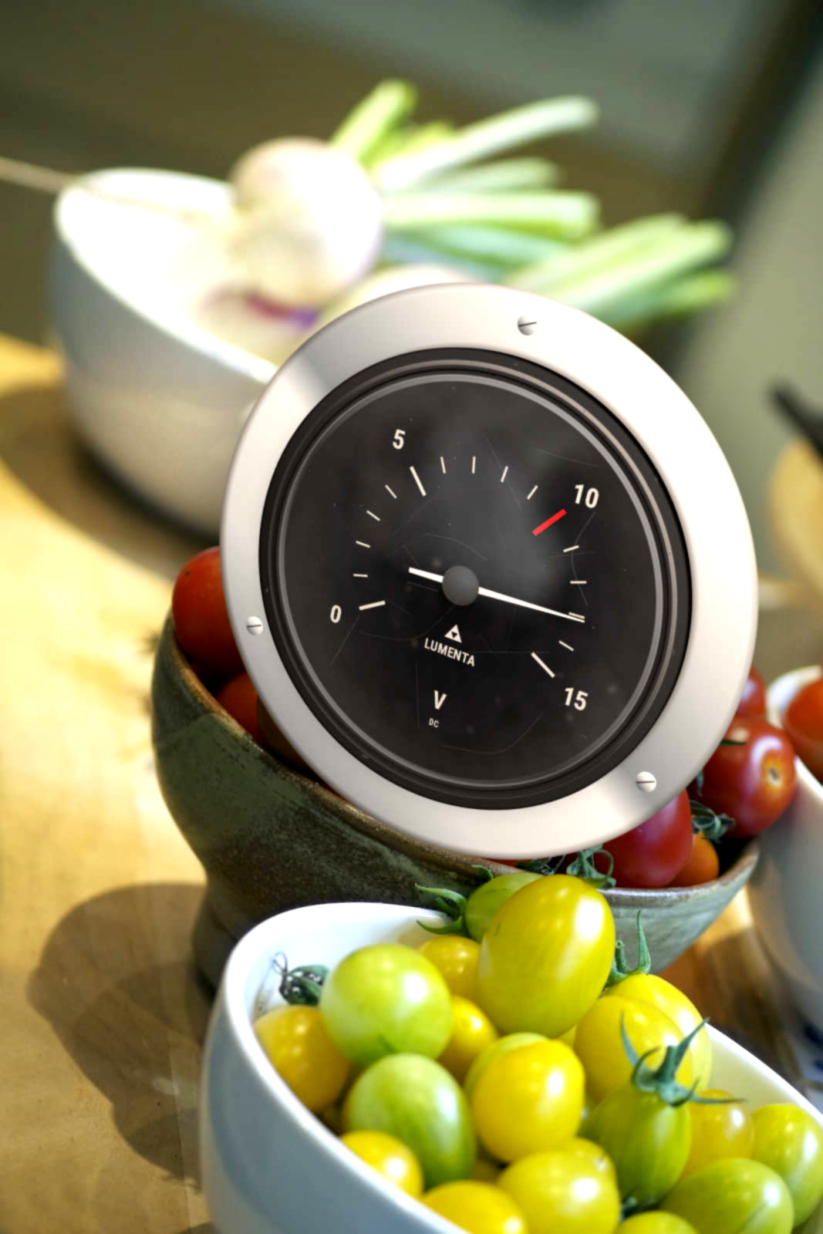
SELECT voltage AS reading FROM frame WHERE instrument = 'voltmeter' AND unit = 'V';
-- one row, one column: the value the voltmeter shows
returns 13 V
